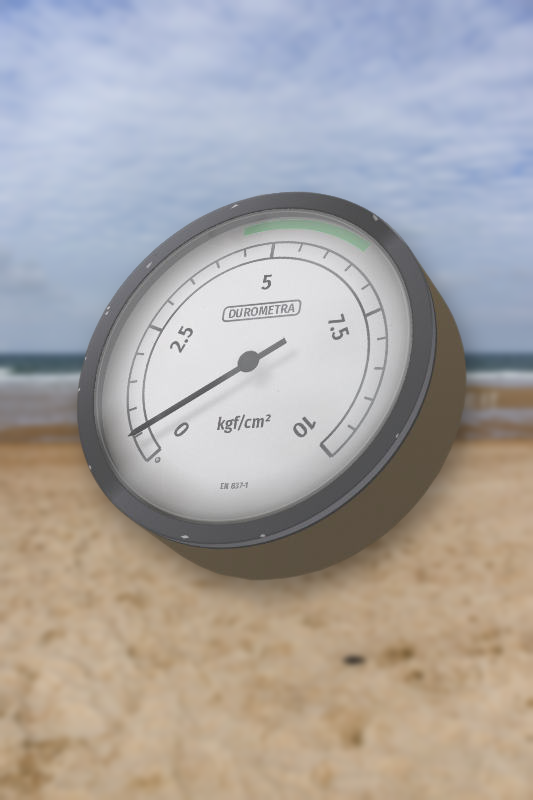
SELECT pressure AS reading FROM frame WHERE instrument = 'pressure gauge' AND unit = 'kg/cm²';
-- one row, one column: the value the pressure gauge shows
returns 0.5 kg/cm²
